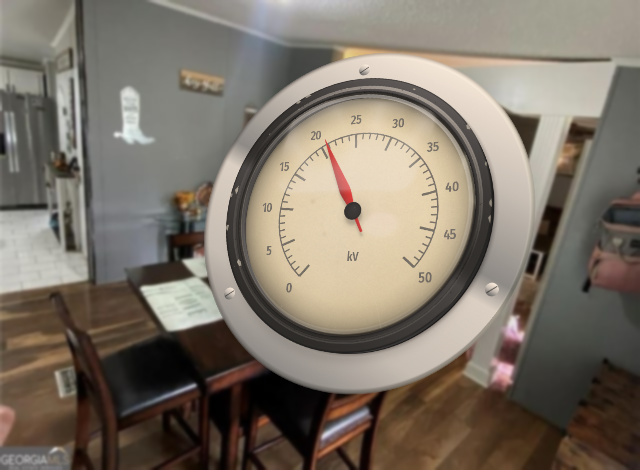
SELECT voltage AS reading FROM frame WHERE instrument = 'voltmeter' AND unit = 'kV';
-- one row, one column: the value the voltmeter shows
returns 21 kV
